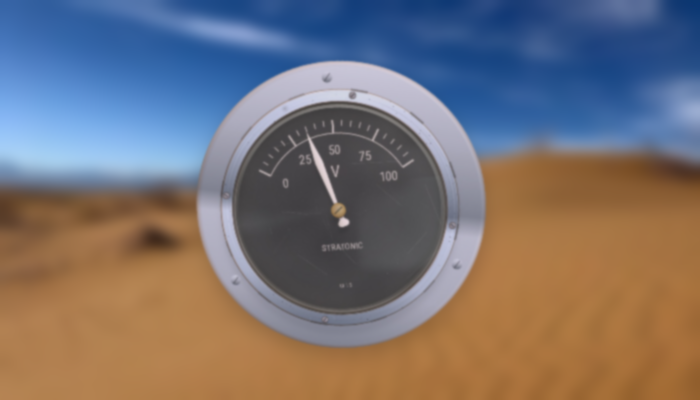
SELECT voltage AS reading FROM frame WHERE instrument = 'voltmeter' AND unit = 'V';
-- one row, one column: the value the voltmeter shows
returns 35 V
